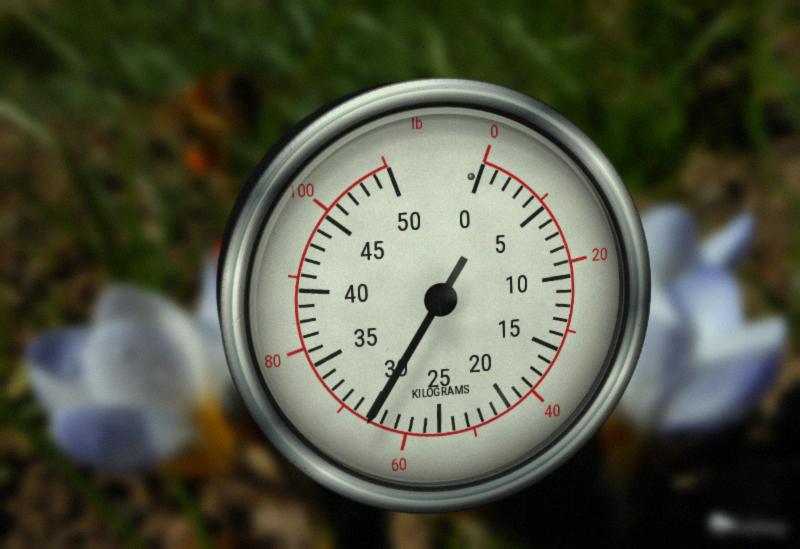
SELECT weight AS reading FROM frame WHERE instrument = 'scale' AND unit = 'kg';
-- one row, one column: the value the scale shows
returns 30 kg
